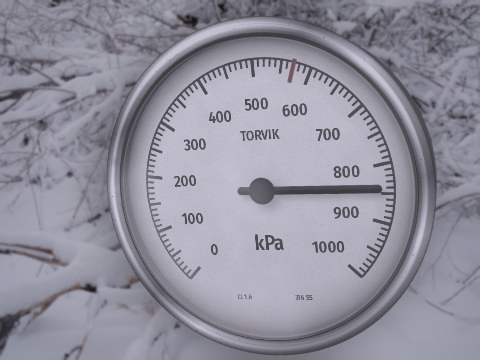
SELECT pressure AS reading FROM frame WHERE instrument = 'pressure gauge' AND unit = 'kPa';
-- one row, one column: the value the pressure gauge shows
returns 840 kPa
